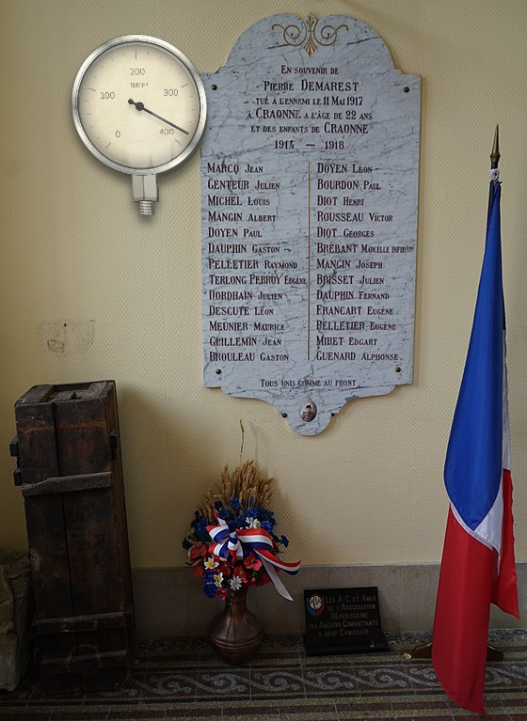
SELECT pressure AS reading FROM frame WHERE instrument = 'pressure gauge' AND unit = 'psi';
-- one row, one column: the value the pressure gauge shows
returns 380 psi
